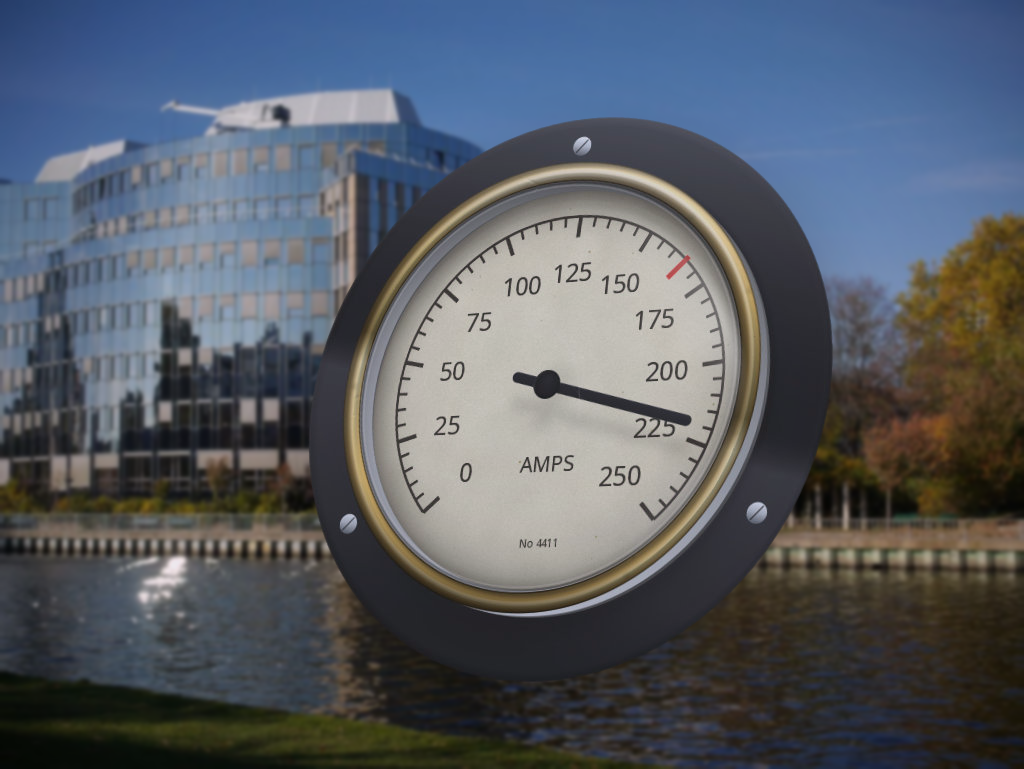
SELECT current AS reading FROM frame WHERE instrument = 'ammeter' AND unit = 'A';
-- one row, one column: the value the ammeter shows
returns 220 A
